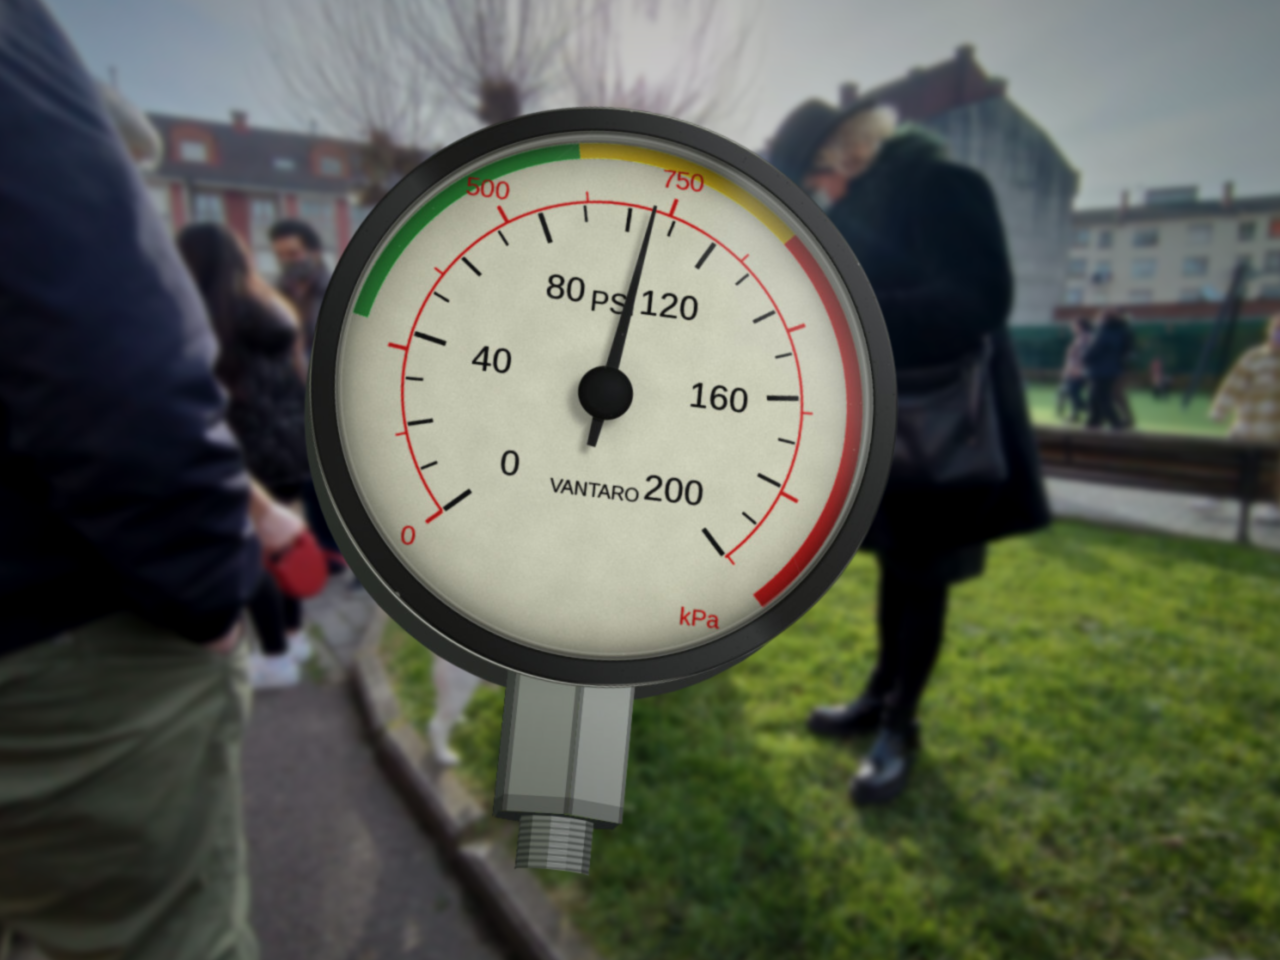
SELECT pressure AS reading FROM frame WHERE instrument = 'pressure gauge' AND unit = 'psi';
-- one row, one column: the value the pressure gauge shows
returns 105 psi
